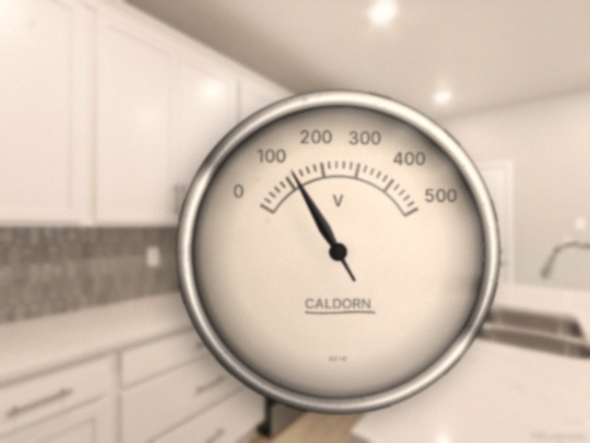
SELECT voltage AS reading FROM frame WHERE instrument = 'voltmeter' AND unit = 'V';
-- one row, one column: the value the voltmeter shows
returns 120 V
